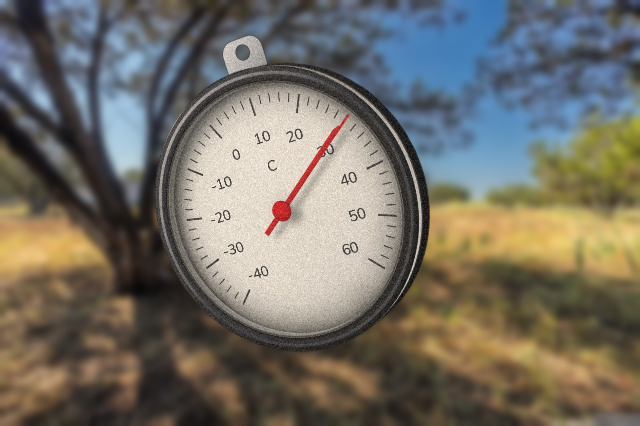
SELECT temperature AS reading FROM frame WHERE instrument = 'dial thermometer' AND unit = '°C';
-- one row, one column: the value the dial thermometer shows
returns 30 °C
